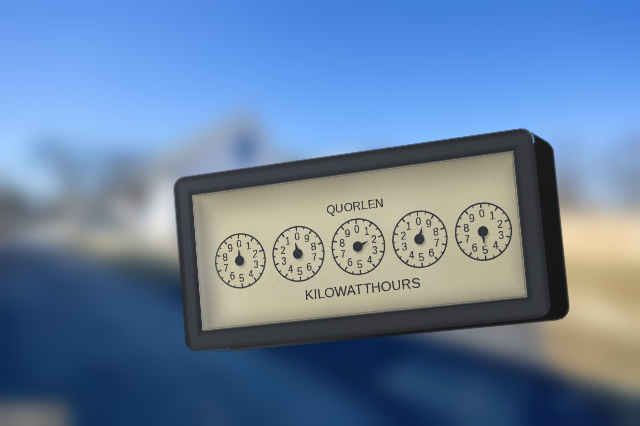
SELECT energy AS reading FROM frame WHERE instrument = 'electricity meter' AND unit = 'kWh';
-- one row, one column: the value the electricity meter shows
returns 195 kWh
